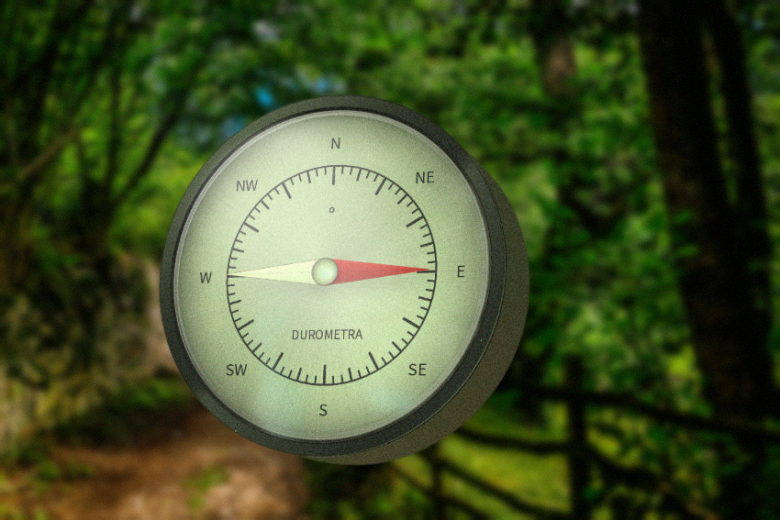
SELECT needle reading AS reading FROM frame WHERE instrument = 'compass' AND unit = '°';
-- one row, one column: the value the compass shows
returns 90 °
